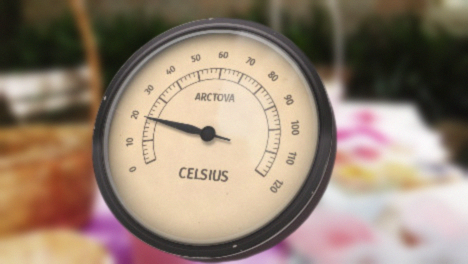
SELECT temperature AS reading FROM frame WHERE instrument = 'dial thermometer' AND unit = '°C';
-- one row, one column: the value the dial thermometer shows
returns 20 °C
